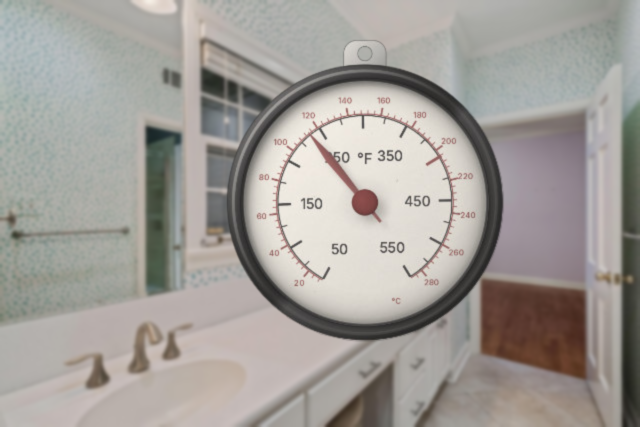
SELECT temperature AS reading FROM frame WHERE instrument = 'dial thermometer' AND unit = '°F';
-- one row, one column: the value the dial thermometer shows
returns 237.5 °F
